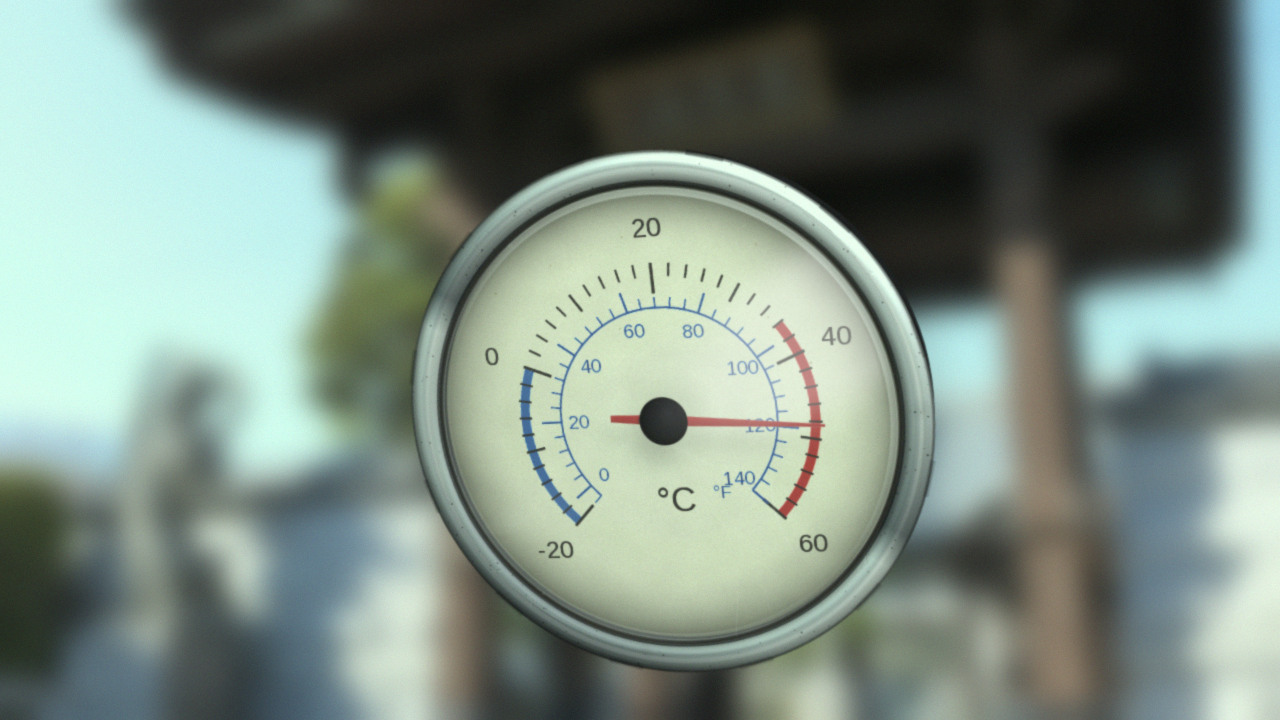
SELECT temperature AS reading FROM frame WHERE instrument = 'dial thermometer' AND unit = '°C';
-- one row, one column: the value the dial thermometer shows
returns 48 °C
